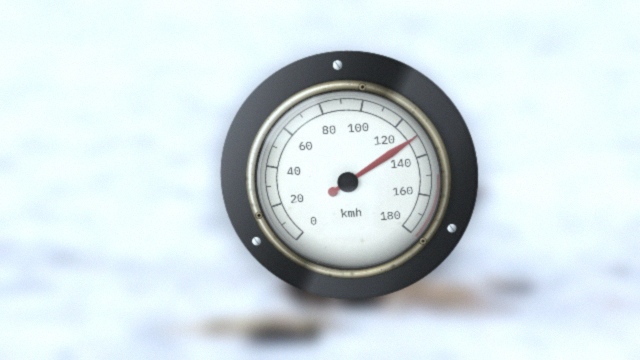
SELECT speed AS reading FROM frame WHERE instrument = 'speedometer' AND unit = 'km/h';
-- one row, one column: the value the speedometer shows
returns 130 km/h
